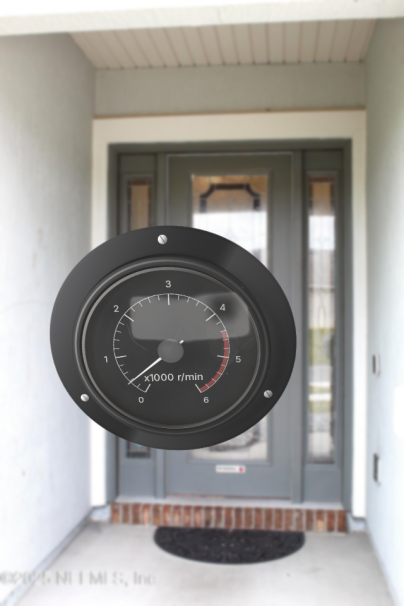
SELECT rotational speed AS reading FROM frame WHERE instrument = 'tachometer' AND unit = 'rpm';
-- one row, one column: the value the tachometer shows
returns 400 rpm
